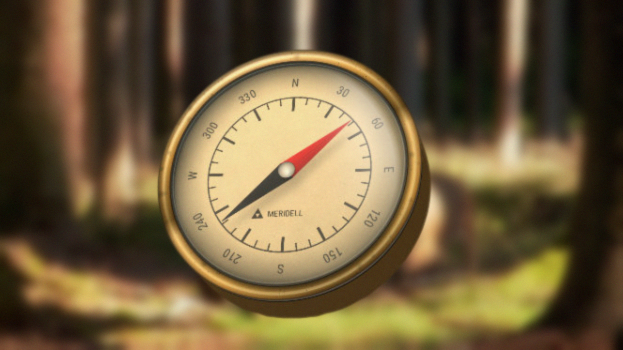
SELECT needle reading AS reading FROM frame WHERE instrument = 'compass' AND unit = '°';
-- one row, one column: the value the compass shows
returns 50 °
